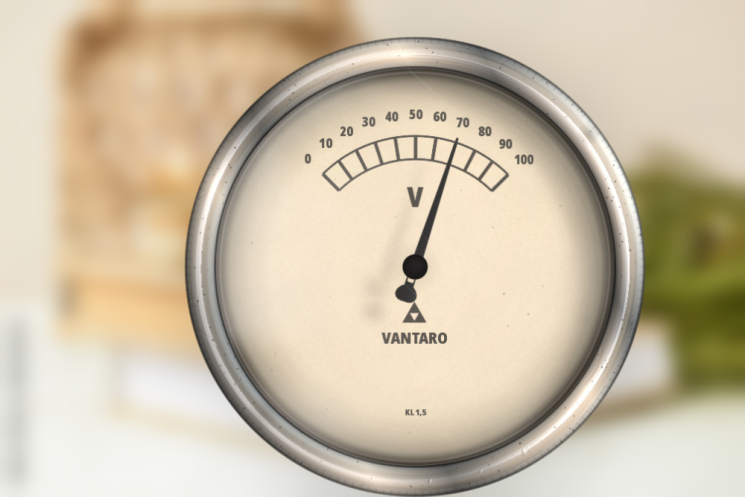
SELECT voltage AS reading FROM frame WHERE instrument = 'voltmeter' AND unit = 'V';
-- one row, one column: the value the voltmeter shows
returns 70 V
